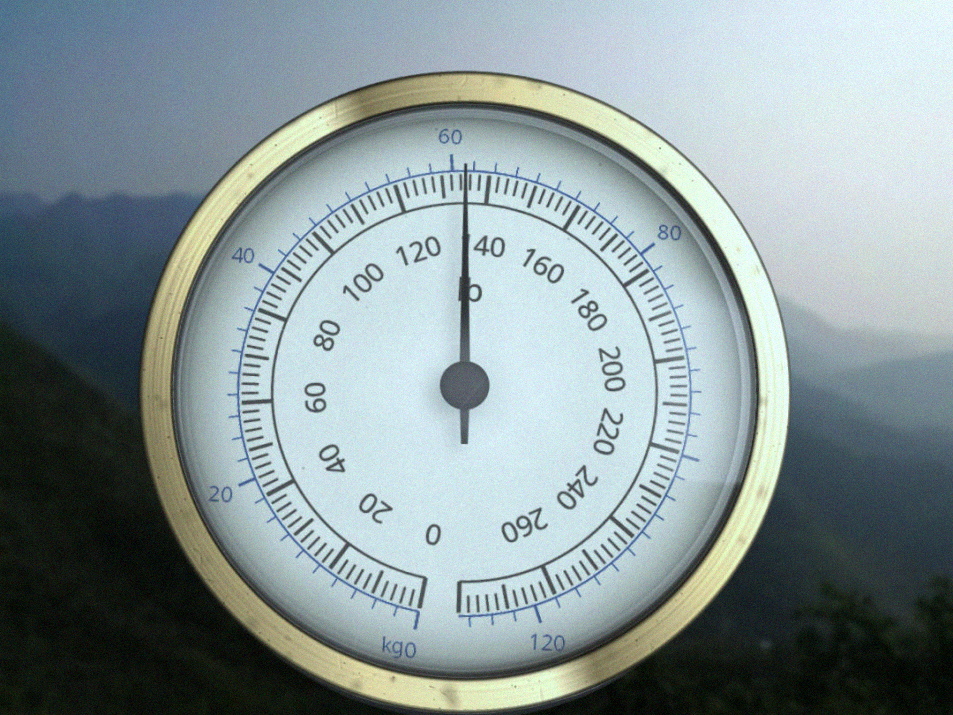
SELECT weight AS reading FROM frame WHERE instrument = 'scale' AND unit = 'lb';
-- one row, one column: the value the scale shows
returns 135 lb
